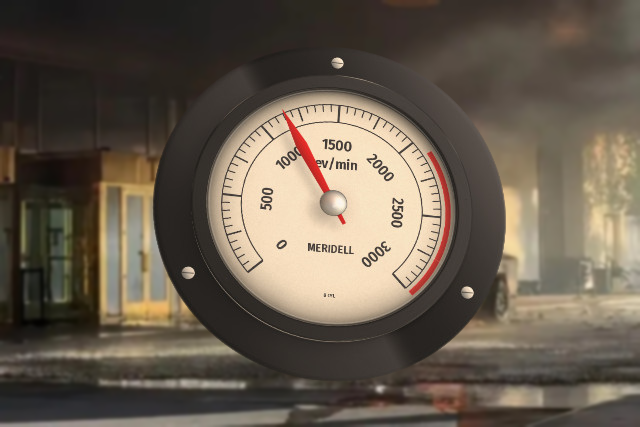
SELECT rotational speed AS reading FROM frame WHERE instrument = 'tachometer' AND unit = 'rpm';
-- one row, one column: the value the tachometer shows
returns 1150 rpm
